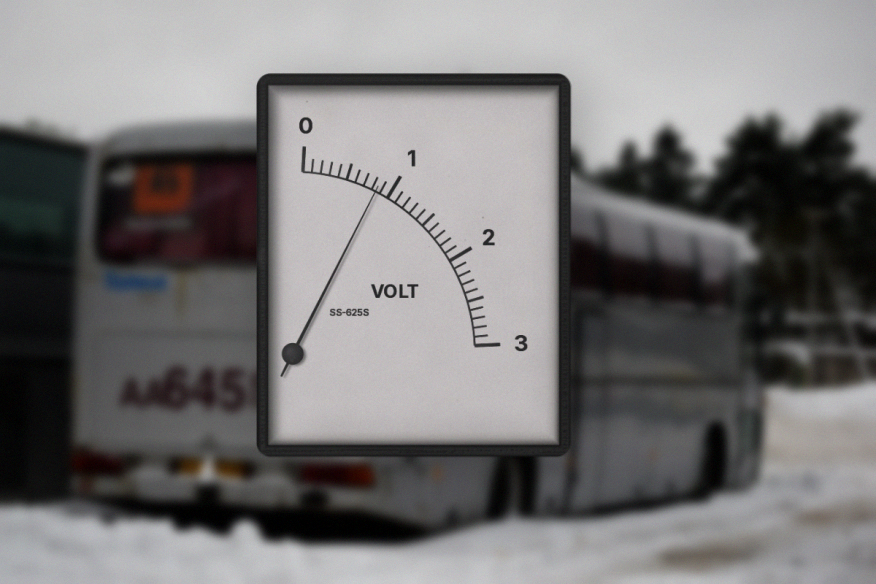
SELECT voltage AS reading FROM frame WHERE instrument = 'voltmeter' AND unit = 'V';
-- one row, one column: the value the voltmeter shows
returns 0.85 V
